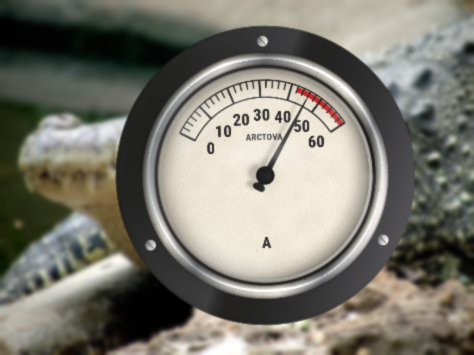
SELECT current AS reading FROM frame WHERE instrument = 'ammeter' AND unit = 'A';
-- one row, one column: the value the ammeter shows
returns 46 A
